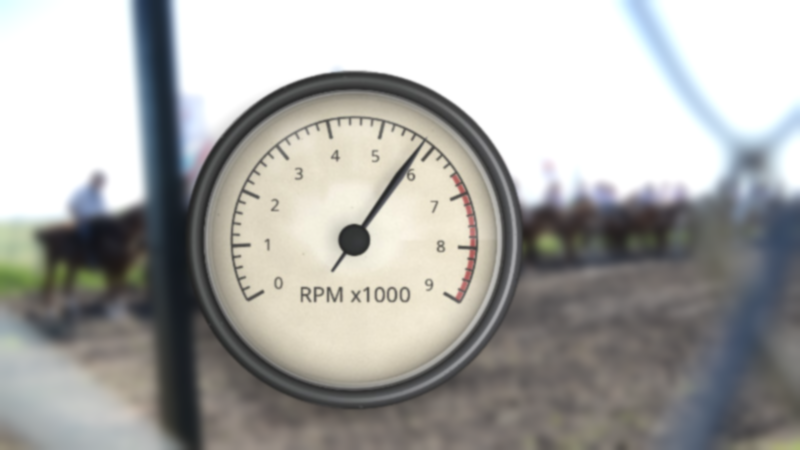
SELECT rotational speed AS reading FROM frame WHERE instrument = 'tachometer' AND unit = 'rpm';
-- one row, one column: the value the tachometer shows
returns 5800 rpm
